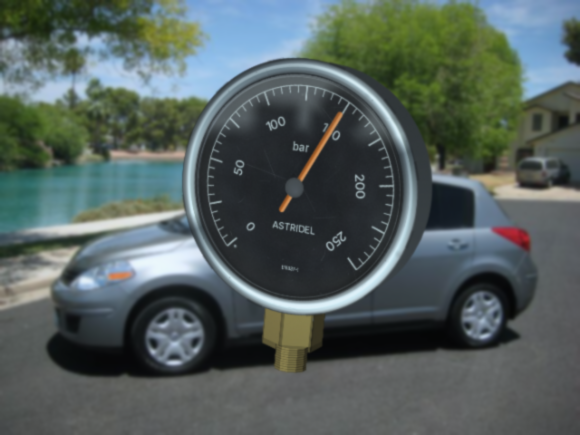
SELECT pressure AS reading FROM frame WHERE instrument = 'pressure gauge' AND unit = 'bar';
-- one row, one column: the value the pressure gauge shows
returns 150 bar
